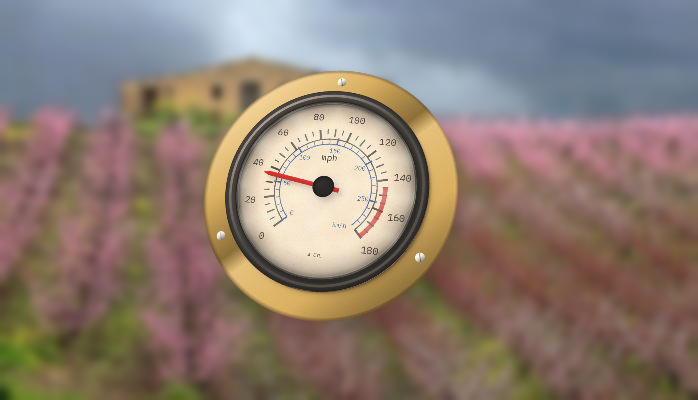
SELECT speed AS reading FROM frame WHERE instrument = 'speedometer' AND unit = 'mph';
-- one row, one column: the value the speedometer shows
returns 35 mph
